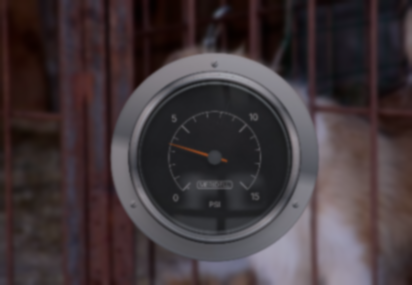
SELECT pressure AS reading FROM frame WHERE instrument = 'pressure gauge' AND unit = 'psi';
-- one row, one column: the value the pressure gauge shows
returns 3.5 psi
